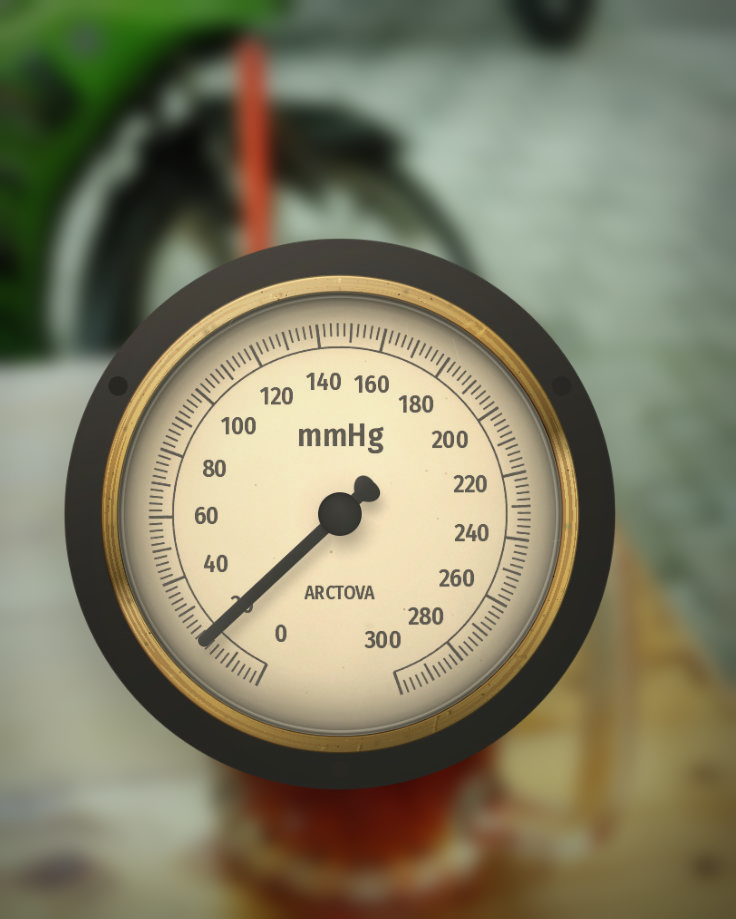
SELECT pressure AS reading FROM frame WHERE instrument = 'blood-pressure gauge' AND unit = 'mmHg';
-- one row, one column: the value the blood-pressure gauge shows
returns 20 mmHg
